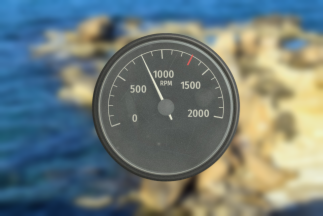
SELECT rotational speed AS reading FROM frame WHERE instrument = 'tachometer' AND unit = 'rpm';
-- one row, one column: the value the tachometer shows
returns 800 rpm
